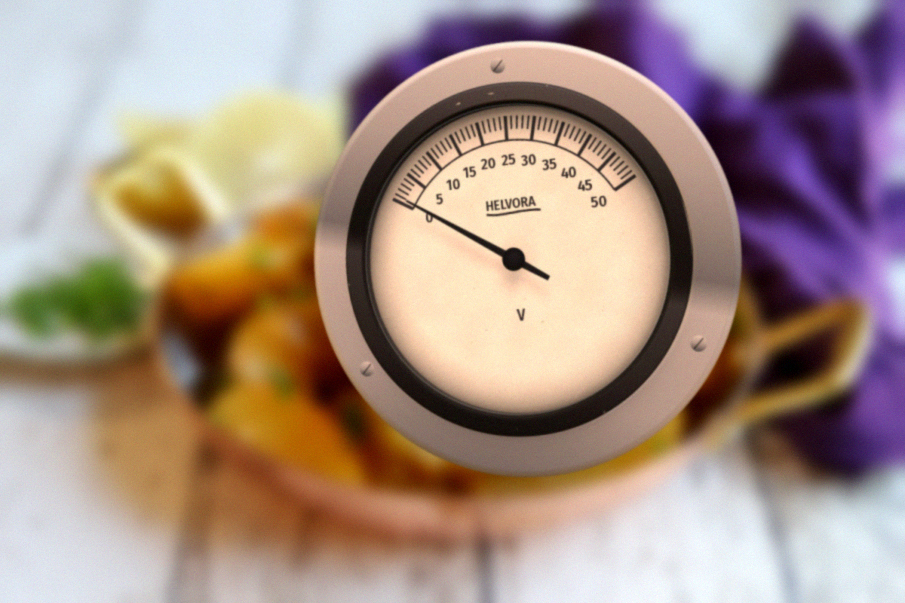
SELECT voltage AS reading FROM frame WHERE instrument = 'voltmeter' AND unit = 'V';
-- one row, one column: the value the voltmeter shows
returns 1 V
